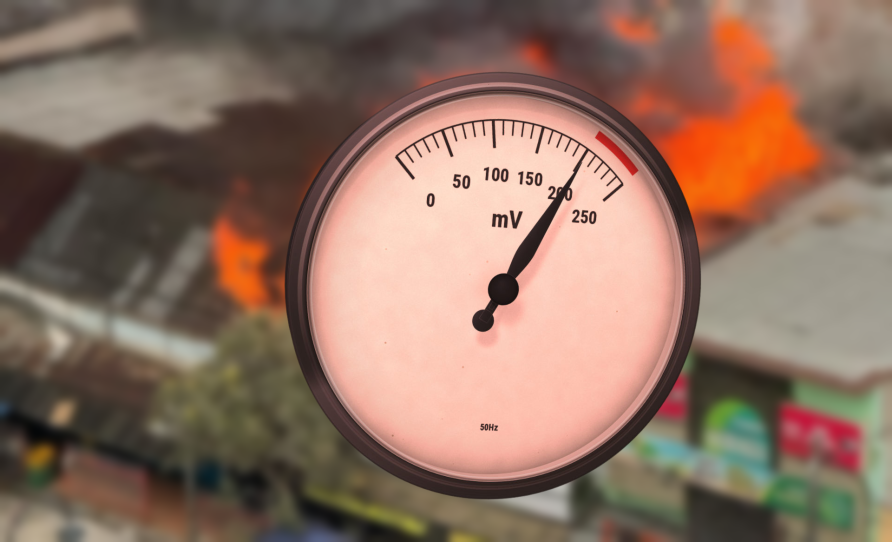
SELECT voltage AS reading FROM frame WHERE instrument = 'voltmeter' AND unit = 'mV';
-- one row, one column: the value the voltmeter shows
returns 200 mV
